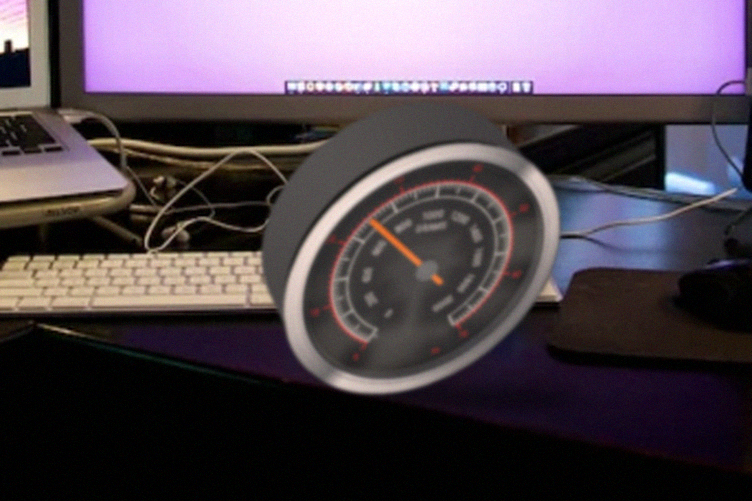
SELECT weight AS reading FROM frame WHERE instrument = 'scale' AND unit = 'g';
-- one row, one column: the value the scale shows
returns 700 g
